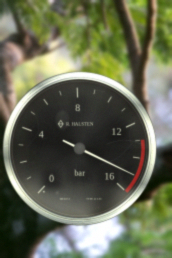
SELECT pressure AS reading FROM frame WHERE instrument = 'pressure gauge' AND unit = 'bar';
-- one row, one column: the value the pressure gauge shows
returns 15 bar
